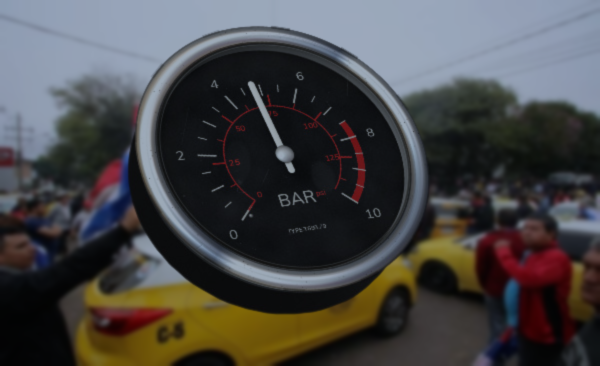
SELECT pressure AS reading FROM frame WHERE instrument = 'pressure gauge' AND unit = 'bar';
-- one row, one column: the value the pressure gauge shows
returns 4.75 bar
